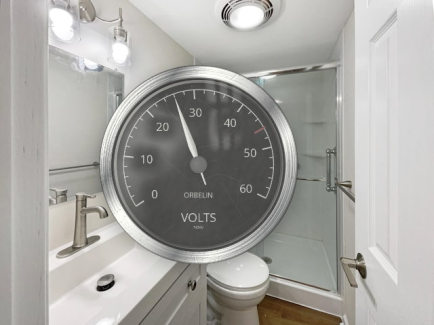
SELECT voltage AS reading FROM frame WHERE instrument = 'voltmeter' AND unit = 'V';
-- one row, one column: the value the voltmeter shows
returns 26 V
